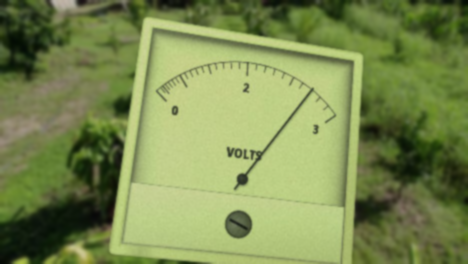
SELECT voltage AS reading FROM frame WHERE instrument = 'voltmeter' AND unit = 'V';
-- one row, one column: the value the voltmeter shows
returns 2.7 V
